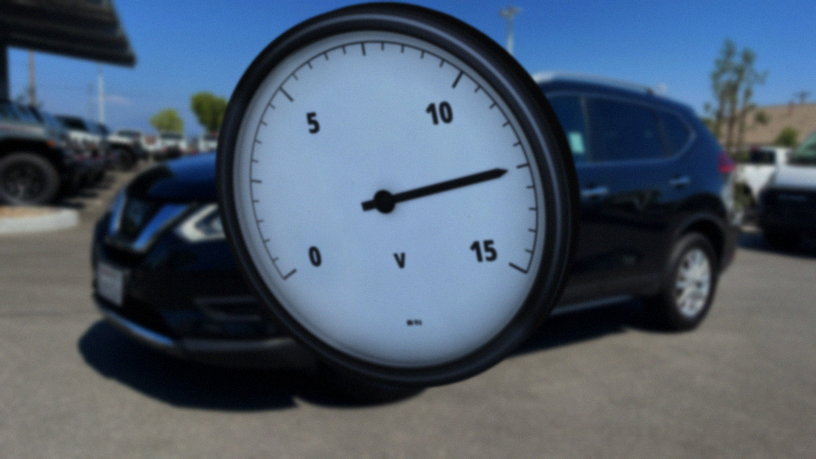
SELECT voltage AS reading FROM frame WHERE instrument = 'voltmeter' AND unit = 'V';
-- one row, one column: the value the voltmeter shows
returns 12.5 V
